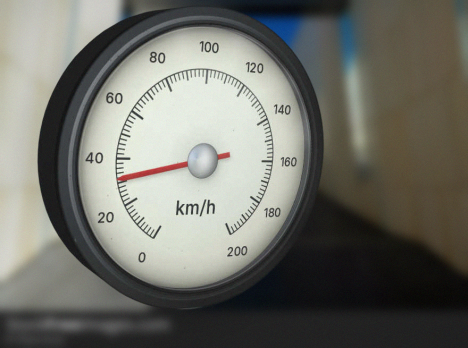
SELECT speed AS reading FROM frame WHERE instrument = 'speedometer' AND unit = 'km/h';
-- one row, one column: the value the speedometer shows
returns 32 km/h
